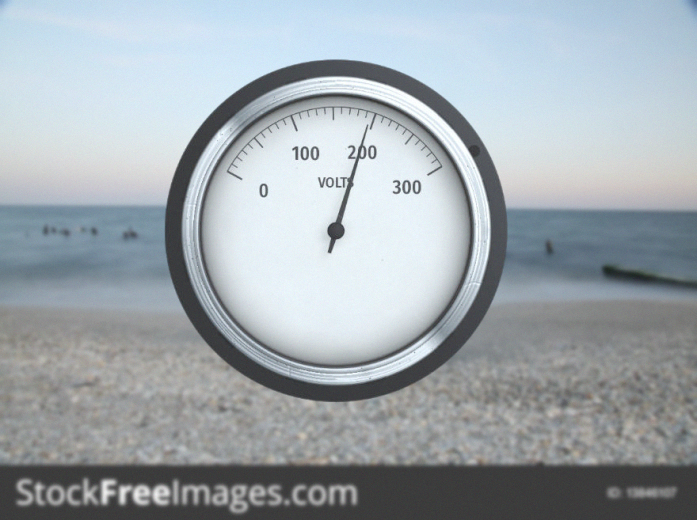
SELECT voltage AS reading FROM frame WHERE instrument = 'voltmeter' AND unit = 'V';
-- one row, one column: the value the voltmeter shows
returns 195 V
